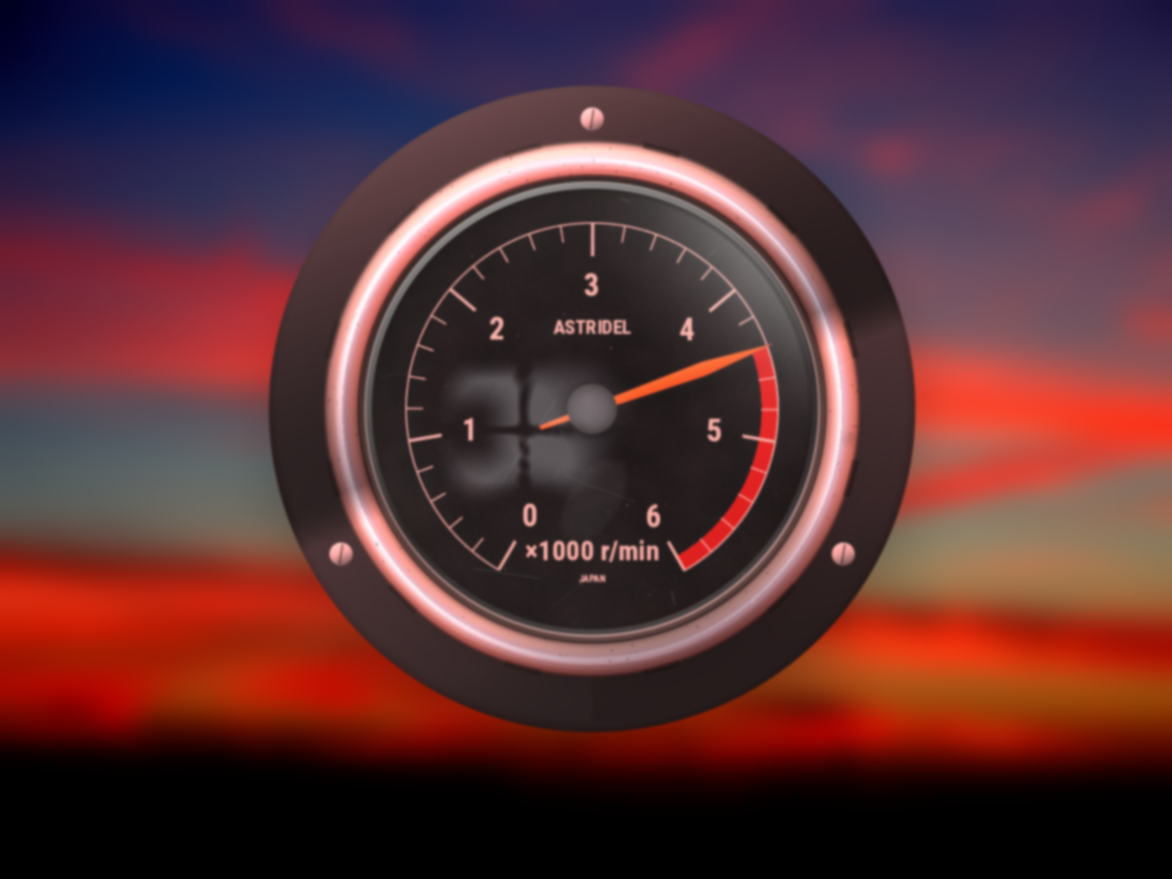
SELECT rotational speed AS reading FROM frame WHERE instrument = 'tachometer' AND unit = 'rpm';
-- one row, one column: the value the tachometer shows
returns 4400 rpm
